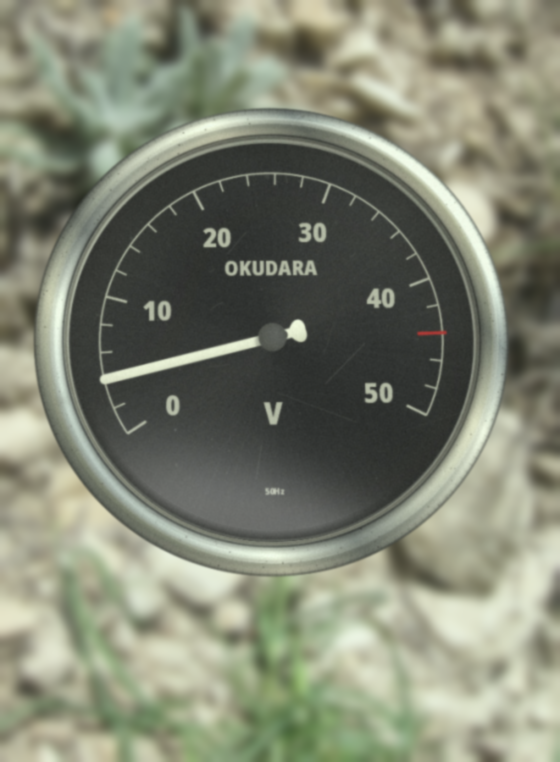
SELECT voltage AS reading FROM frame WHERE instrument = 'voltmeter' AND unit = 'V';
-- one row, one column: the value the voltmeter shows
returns 4 V
